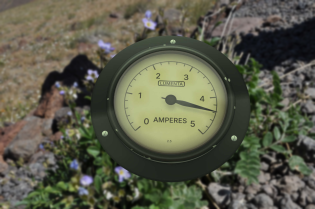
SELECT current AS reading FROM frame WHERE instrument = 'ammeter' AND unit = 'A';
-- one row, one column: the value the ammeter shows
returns 4.4 A
